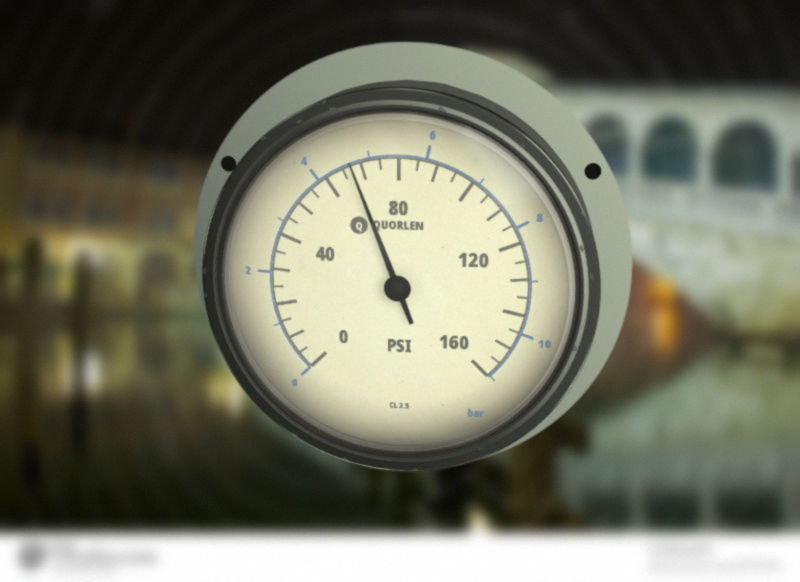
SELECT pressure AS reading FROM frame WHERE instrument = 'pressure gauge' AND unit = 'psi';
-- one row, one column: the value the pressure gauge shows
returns 67.5 psi
